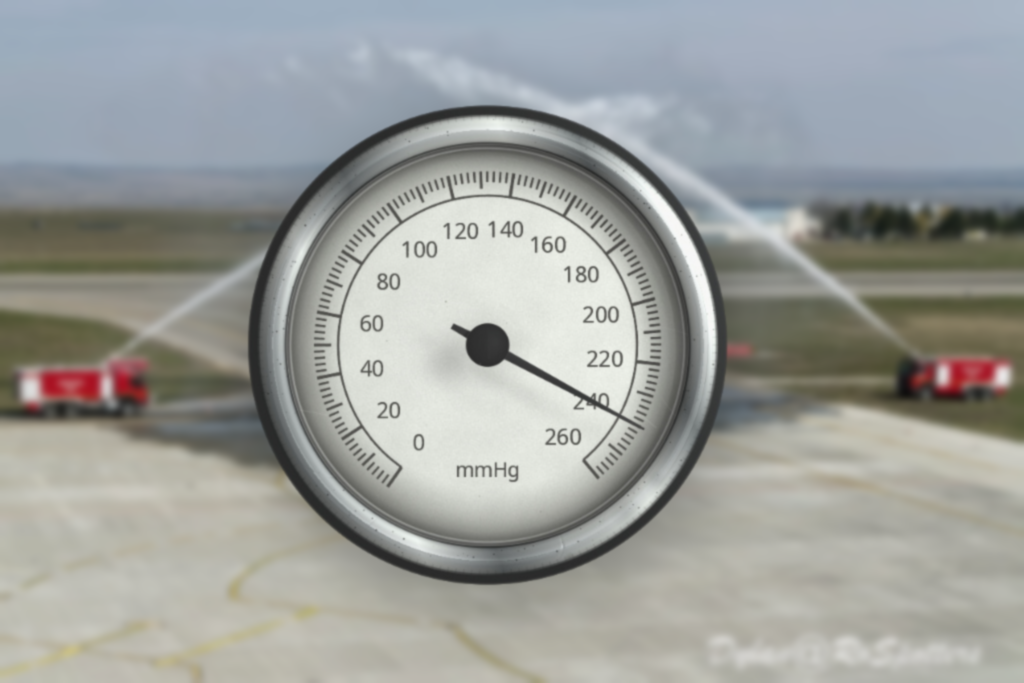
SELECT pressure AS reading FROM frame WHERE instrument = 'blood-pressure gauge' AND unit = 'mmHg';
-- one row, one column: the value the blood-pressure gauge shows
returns 240 mmHg
